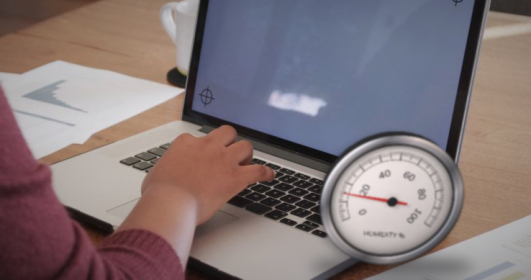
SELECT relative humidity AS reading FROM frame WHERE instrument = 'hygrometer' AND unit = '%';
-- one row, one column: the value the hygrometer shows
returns 15 %
